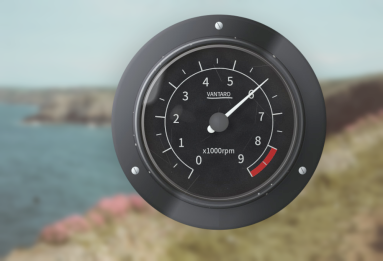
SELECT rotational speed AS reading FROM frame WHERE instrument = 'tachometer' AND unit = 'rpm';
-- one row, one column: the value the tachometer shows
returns 6000 rpm
